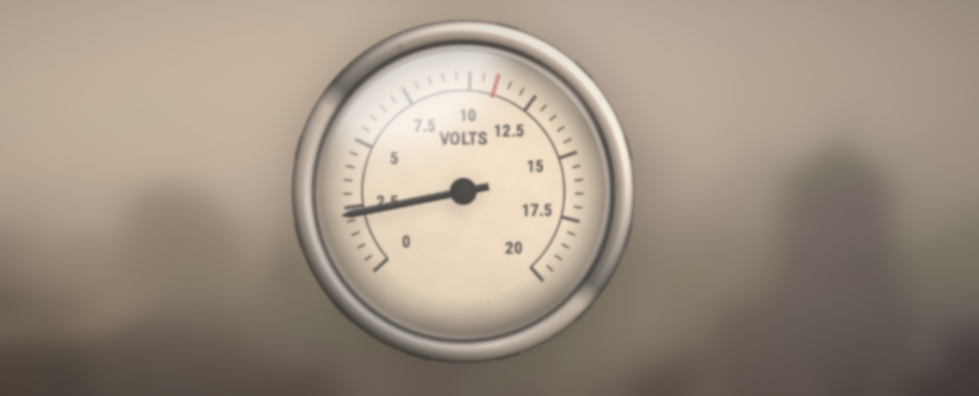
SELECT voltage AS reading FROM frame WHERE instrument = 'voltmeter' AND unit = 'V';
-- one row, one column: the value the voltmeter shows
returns 2.25 V
